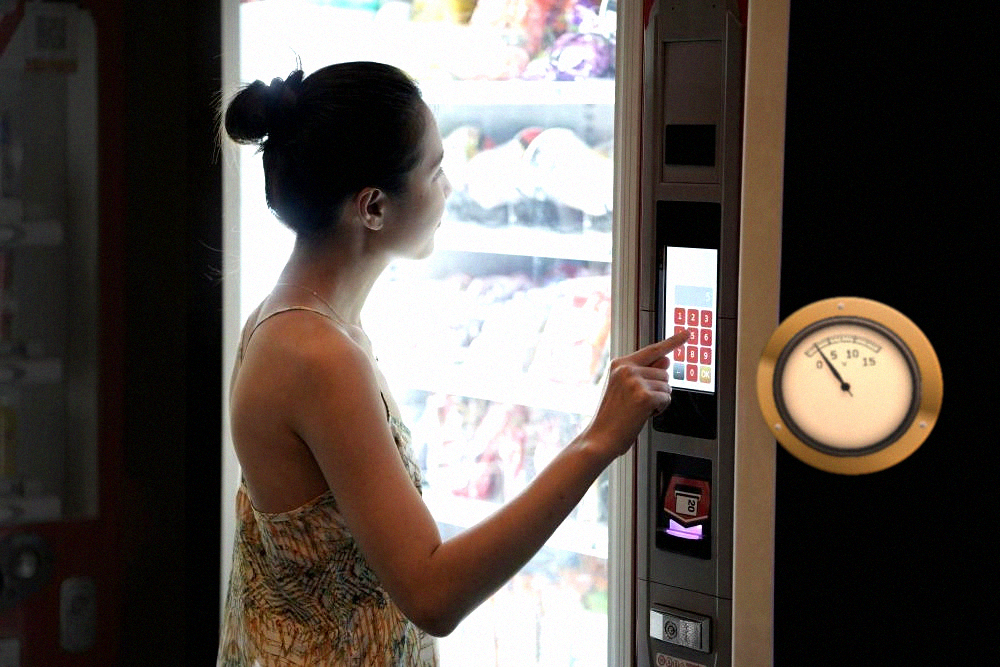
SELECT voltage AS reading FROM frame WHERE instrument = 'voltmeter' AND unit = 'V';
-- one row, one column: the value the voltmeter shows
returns 2.5 V
